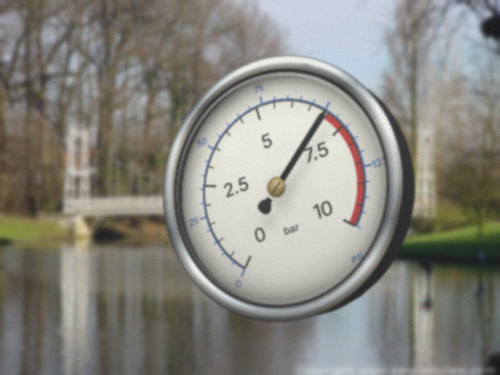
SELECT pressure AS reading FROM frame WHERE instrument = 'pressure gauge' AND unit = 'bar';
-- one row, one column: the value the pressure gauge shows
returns 7 bar
